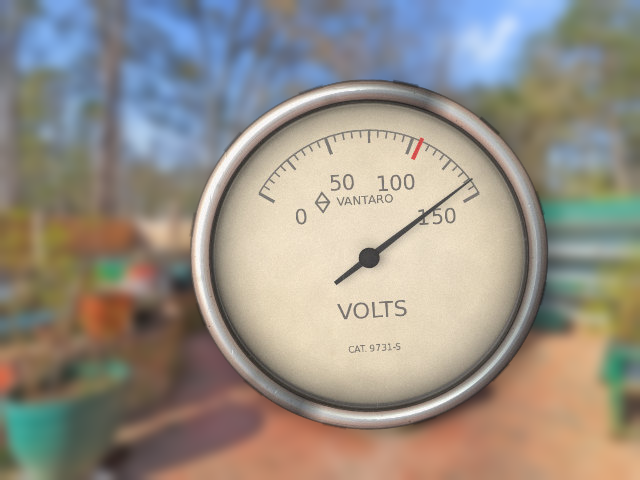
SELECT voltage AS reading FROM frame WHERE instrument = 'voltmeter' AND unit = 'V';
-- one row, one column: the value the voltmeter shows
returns 140 V
